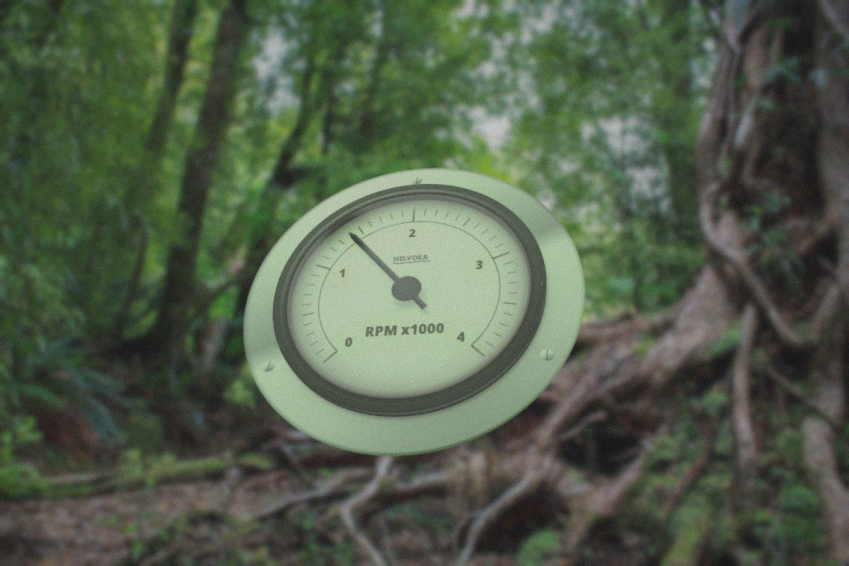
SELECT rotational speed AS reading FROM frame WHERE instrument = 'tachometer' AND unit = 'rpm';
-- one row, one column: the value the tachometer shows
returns 1400 rpm
